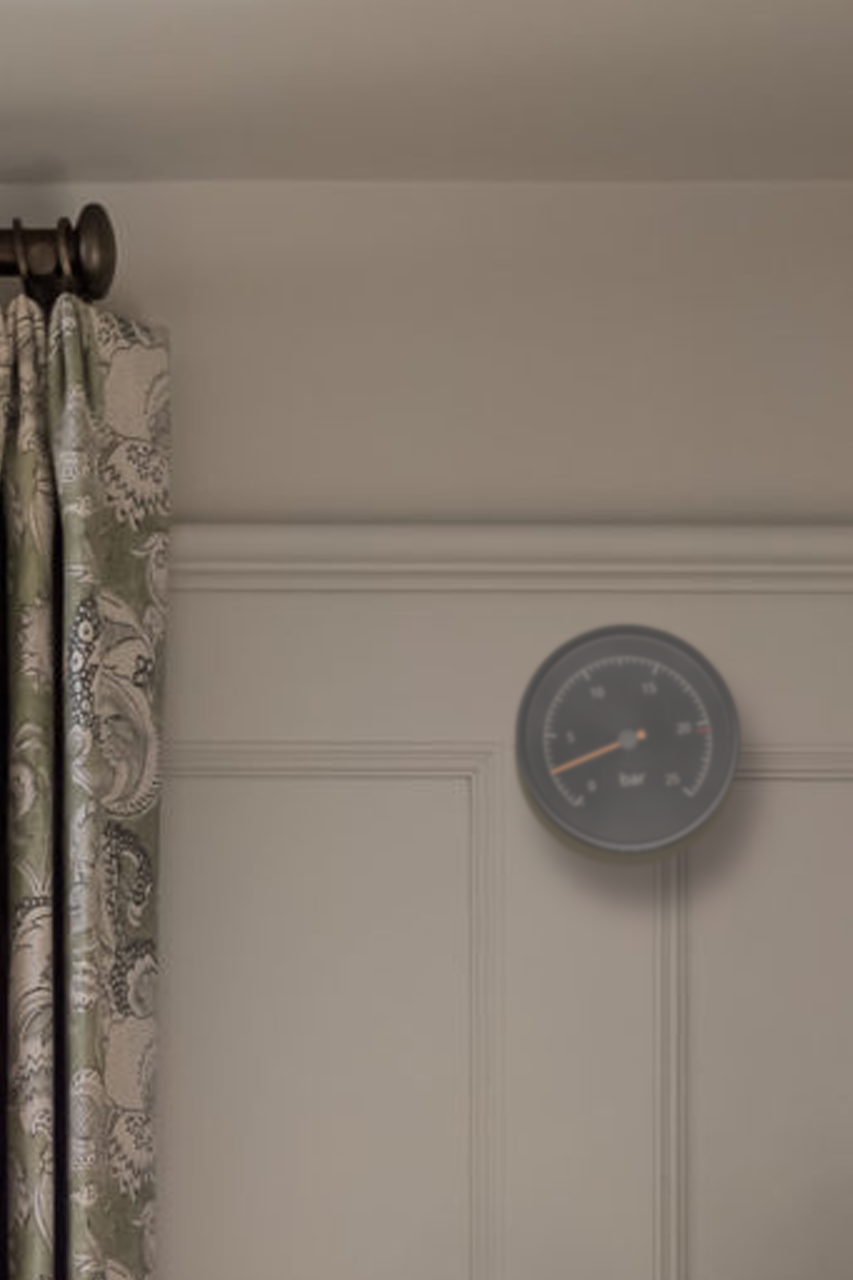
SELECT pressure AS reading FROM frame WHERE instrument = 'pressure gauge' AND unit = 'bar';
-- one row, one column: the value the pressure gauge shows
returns 2.5 bar
